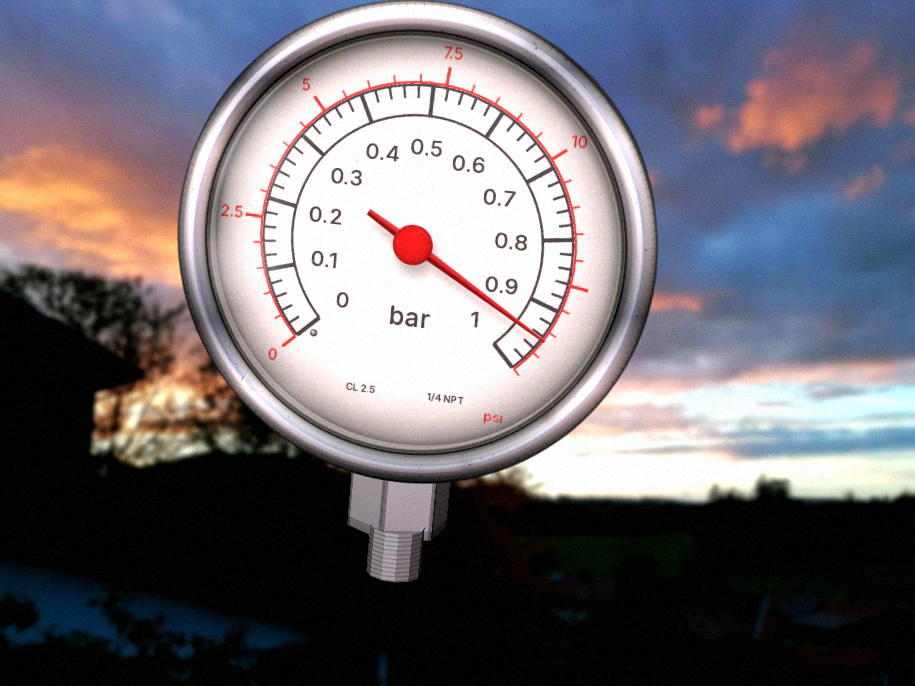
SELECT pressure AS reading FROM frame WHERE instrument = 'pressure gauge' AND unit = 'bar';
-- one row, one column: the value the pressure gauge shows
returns 0.94 bar
